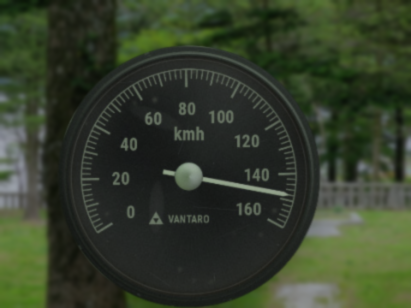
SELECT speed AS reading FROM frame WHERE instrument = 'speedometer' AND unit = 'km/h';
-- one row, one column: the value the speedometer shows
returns 148 km/h
